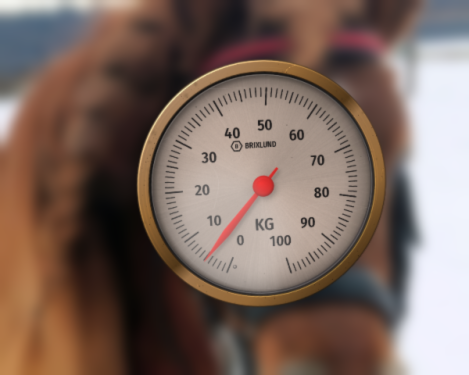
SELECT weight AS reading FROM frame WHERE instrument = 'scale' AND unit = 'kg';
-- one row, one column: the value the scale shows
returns 5 kg
